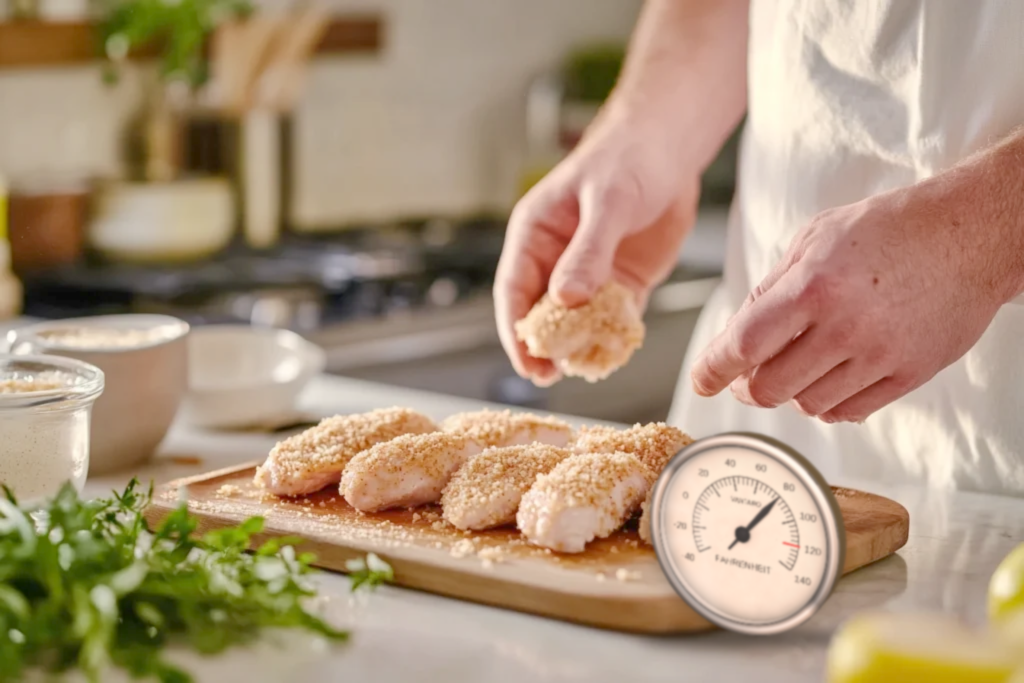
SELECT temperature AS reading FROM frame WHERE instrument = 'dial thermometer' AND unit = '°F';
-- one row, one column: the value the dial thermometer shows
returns 80 °F
